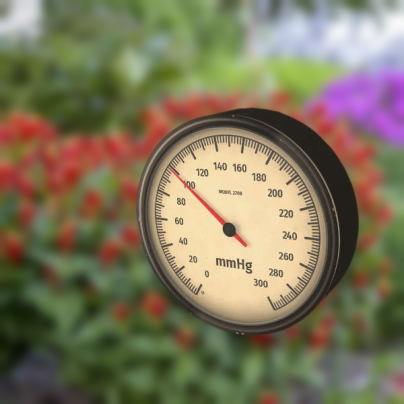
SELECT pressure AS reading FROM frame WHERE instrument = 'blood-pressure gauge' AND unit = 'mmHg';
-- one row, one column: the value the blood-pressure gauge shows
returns 100 mmHg
